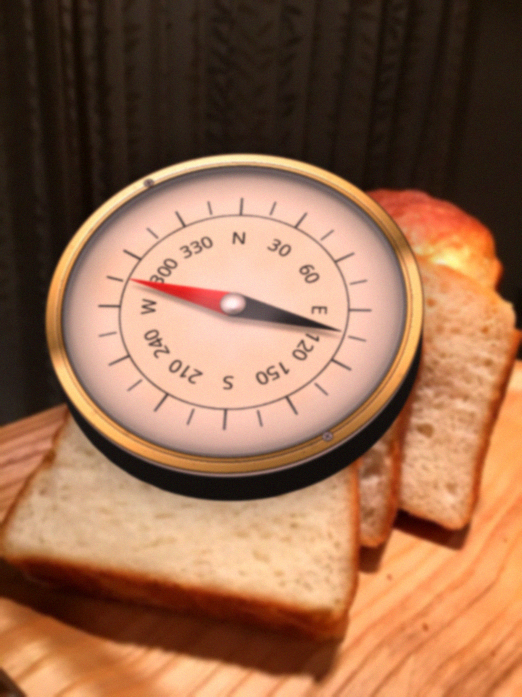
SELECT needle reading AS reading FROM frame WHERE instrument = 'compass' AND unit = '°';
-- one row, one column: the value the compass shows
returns 285 °
